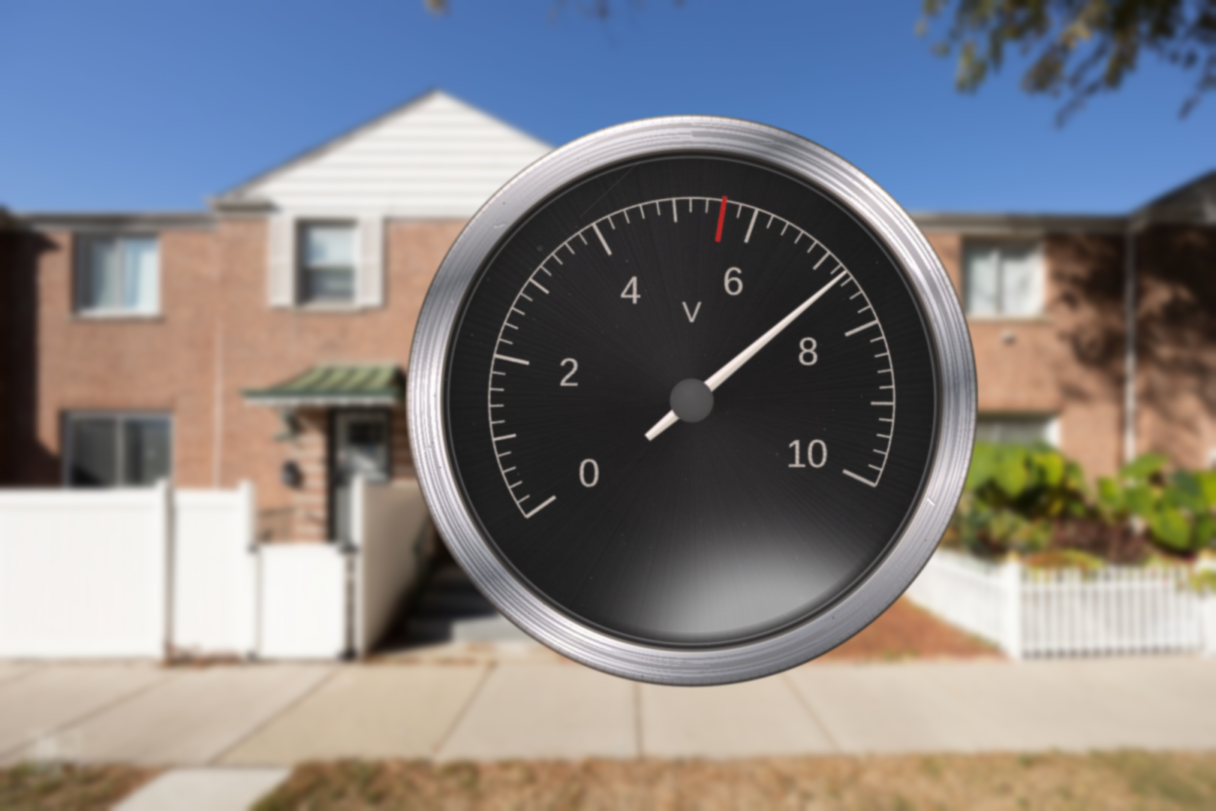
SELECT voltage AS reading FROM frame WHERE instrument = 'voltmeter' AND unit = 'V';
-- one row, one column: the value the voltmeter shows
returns 7.3 V
